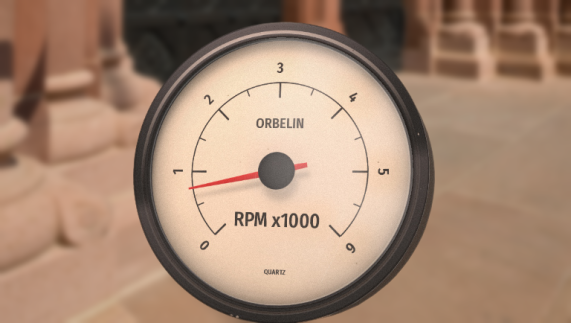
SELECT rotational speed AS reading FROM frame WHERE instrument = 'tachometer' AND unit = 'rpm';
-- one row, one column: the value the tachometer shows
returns 750 rpm
